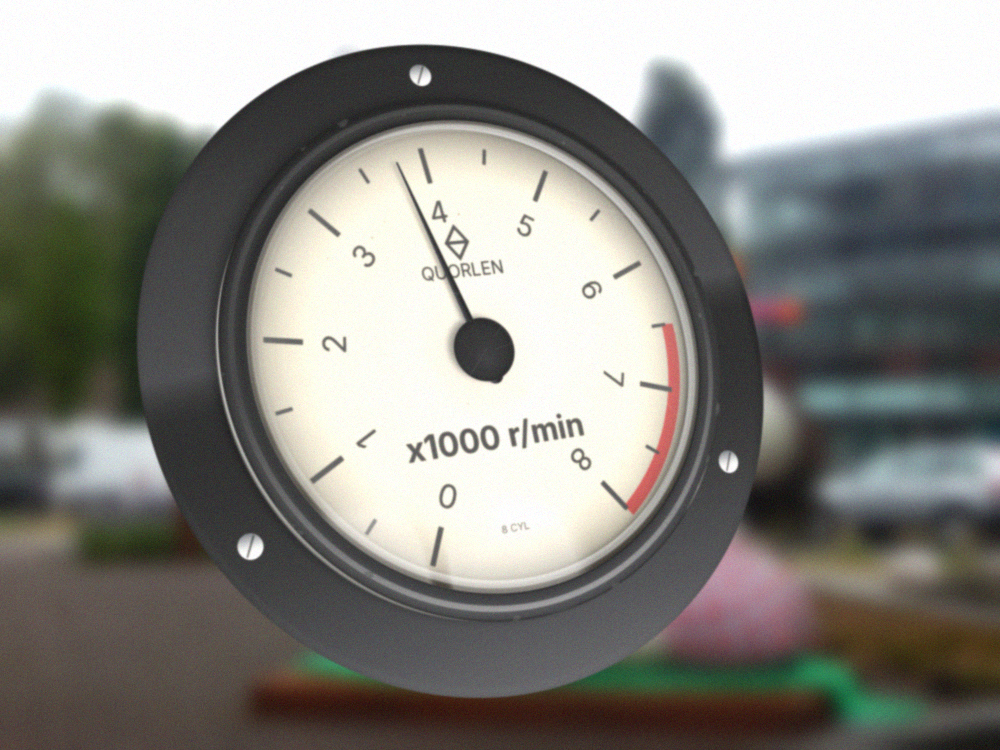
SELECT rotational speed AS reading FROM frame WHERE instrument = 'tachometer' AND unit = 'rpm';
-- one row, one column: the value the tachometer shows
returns 3750 rpm
